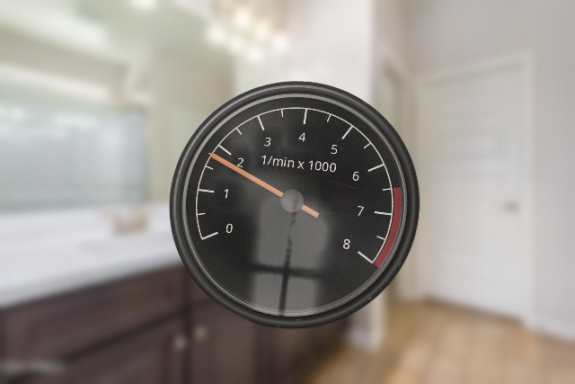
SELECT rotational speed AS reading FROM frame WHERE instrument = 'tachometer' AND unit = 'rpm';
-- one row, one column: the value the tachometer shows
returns 1750 rpm
